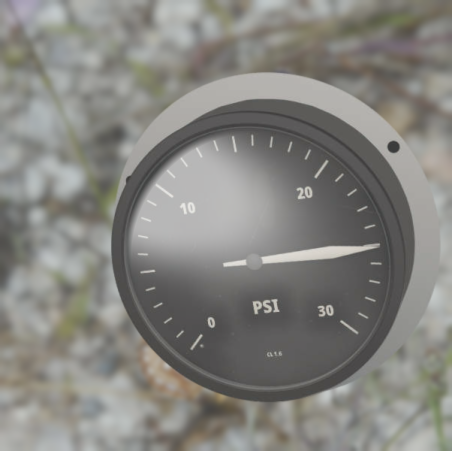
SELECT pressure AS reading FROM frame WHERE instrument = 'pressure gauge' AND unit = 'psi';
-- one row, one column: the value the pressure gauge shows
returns 25 psi
